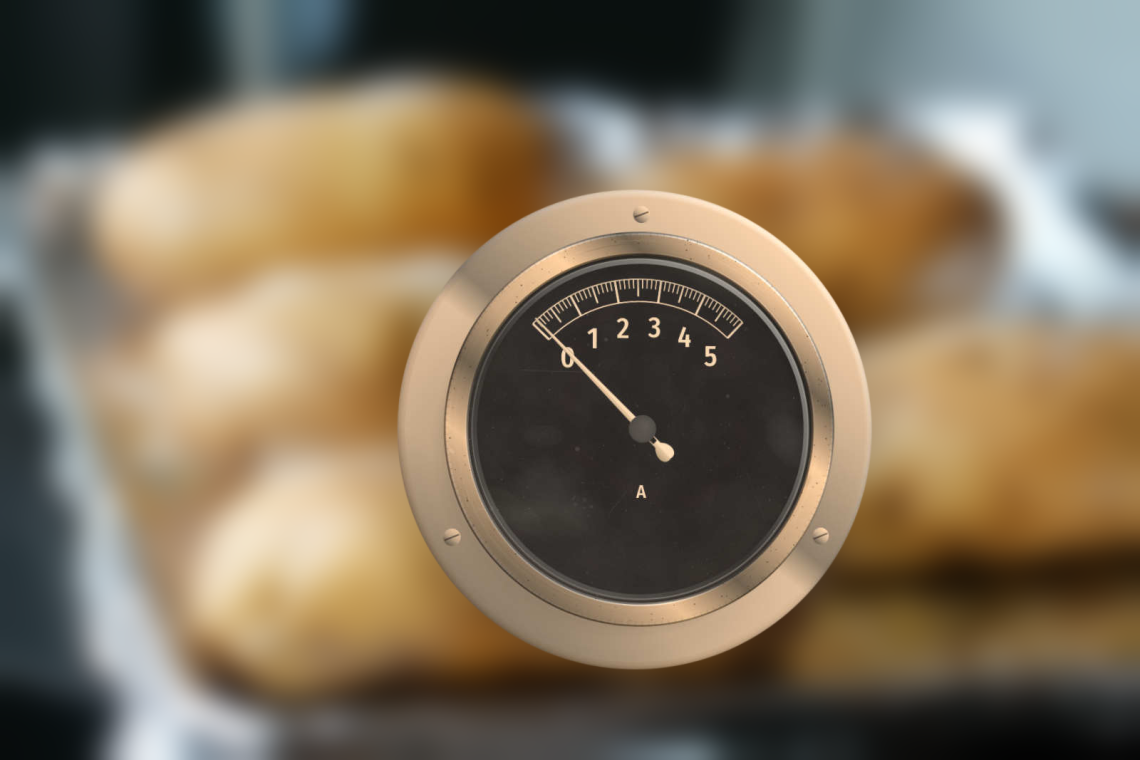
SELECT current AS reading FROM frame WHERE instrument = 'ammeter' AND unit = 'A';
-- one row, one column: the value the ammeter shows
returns 0.1 A
